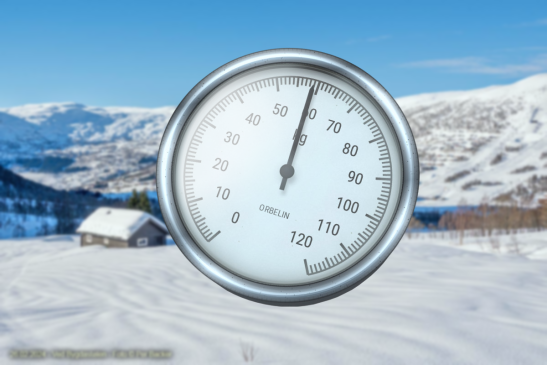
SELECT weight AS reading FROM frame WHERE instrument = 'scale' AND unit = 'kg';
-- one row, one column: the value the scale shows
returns 59 kg
